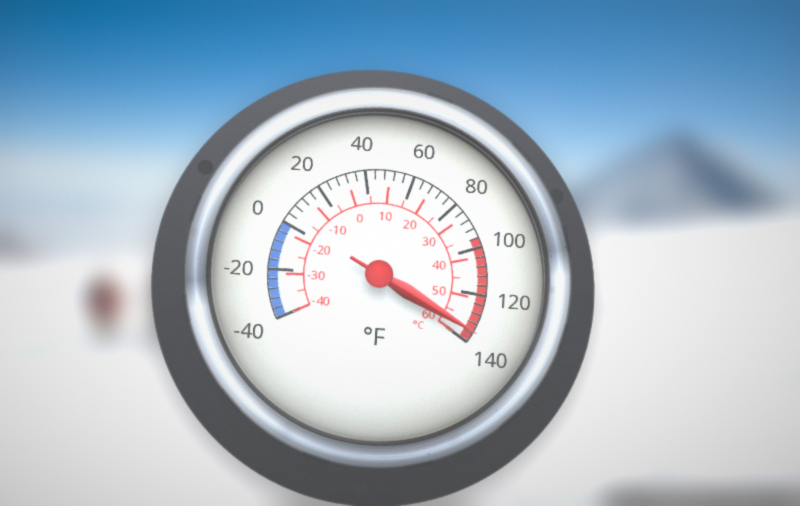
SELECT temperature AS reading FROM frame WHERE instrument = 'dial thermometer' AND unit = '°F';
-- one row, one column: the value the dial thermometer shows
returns 136 °F
